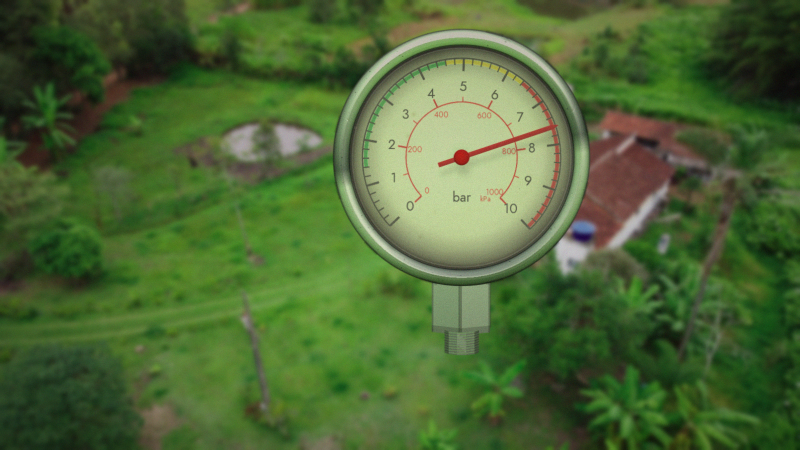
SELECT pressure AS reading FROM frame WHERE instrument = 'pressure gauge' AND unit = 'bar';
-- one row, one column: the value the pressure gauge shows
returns 7.6 bar
